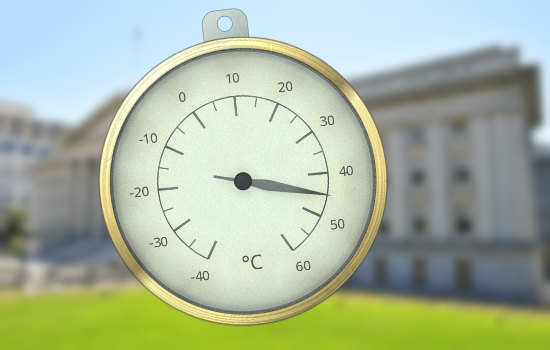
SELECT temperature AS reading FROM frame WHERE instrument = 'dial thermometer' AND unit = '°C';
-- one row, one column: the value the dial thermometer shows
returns 45 °C
